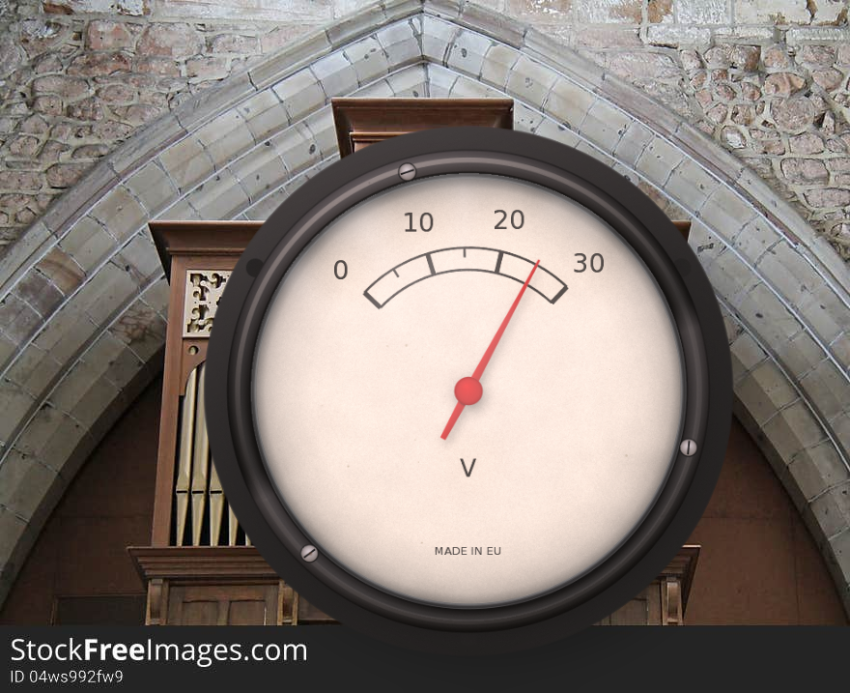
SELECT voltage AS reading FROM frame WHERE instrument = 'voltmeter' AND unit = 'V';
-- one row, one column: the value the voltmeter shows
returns 25 V
